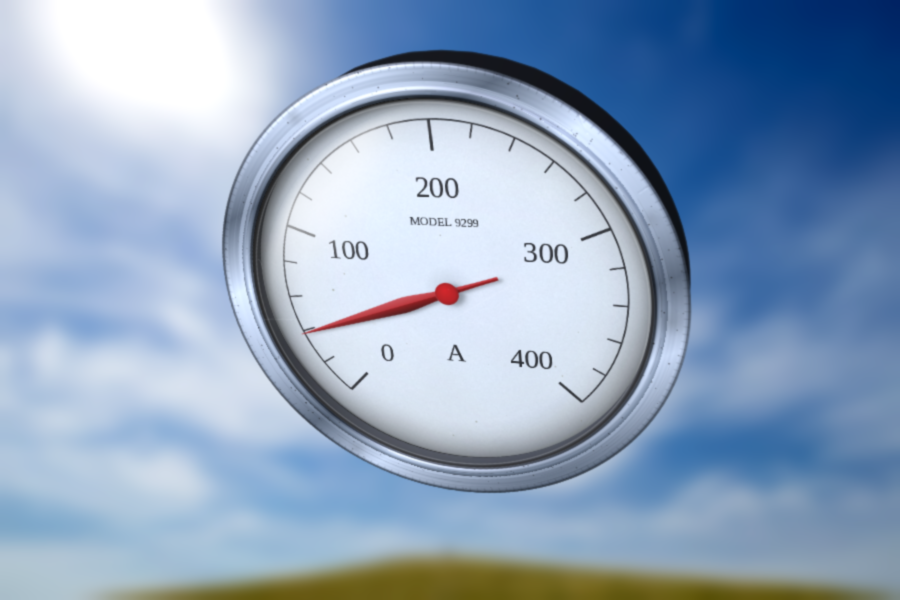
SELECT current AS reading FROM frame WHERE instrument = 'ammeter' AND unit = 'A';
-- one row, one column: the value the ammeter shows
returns 40 A
